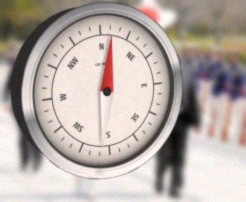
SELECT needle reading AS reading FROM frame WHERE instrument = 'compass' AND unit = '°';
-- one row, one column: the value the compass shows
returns 10 °
